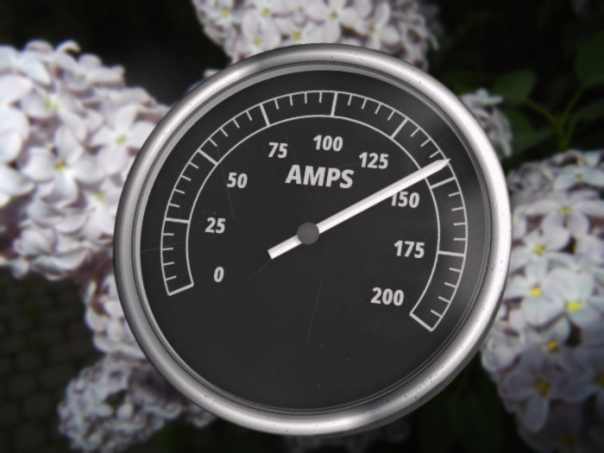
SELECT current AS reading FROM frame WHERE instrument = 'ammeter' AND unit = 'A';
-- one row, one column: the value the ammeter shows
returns 145 A
